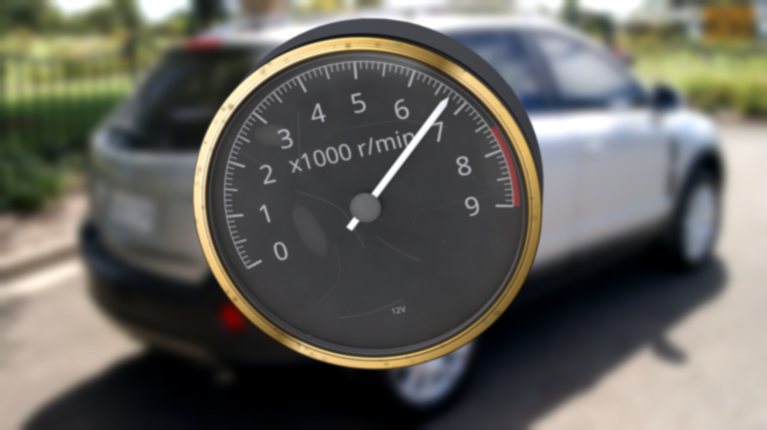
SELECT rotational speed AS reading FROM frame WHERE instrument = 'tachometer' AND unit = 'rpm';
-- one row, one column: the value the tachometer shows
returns 6700 rpm
